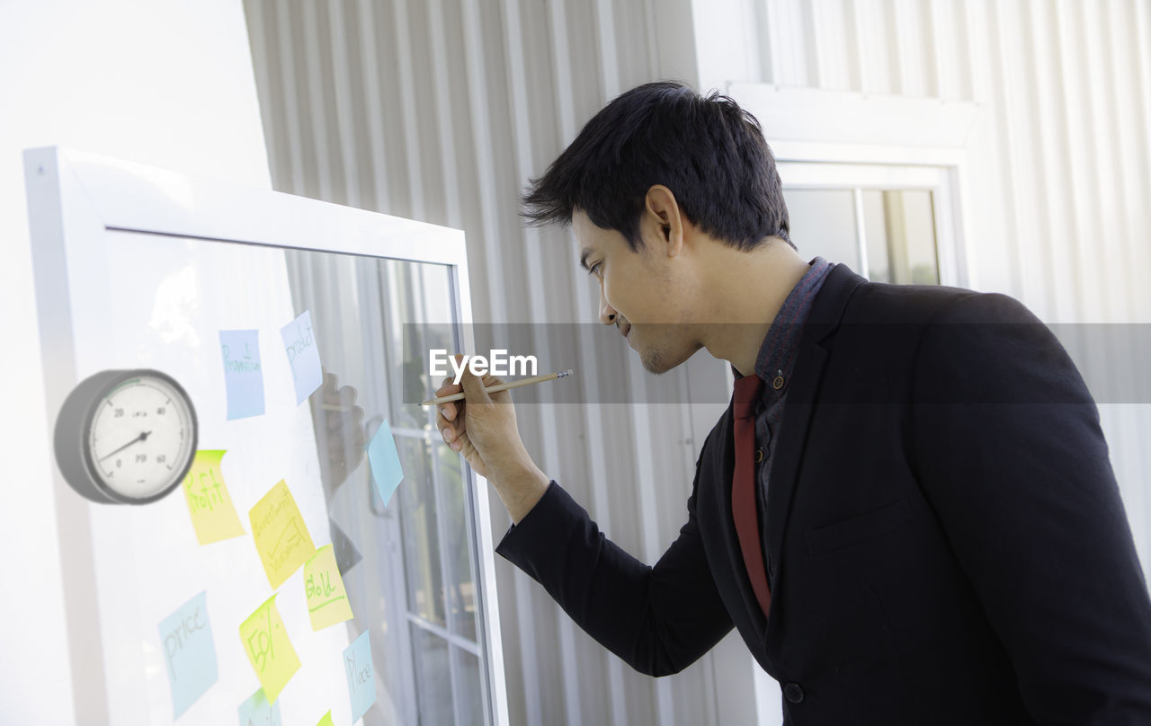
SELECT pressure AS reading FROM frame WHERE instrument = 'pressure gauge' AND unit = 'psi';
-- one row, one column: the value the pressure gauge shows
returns 5 psi
